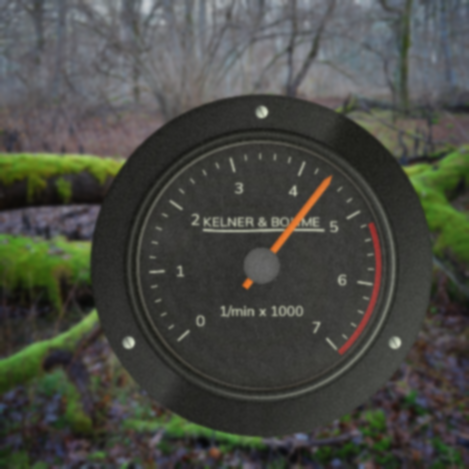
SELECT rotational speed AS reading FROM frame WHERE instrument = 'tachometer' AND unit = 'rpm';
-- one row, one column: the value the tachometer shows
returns 4400 rpm
